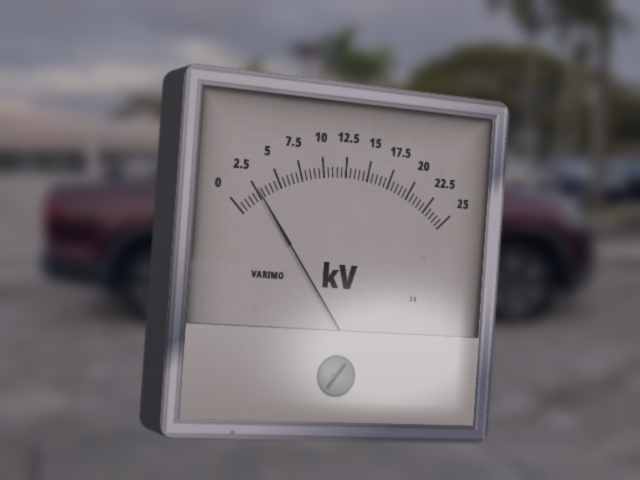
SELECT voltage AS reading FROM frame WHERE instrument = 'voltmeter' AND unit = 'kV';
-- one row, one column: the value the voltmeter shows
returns 2.5 kV
